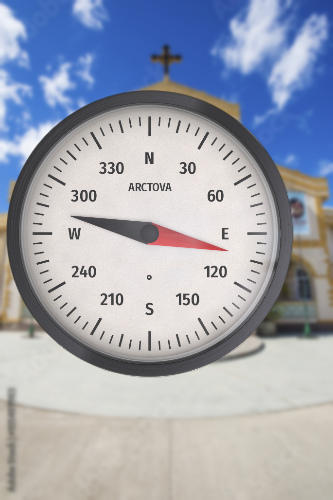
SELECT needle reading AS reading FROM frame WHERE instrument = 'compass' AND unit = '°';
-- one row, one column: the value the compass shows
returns 102.5 °
